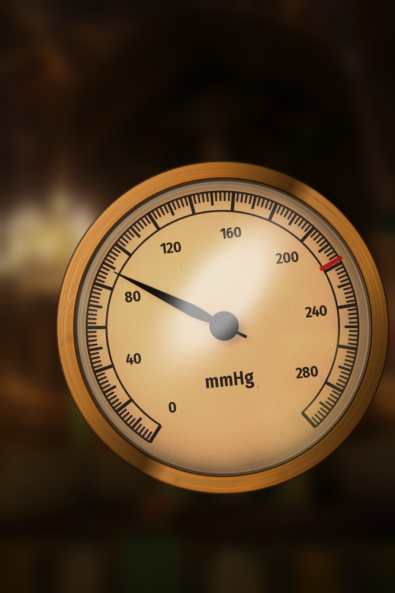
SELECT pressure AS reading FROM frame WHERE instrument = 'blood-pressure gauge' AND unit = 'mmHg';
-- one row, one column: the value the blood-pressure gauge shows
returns 88 mmHg
